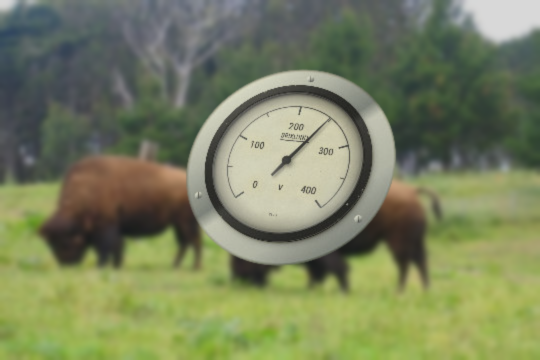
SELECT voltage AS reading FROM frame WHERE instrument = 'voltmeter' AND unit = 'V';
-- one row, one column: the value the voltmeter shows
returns 250 V
